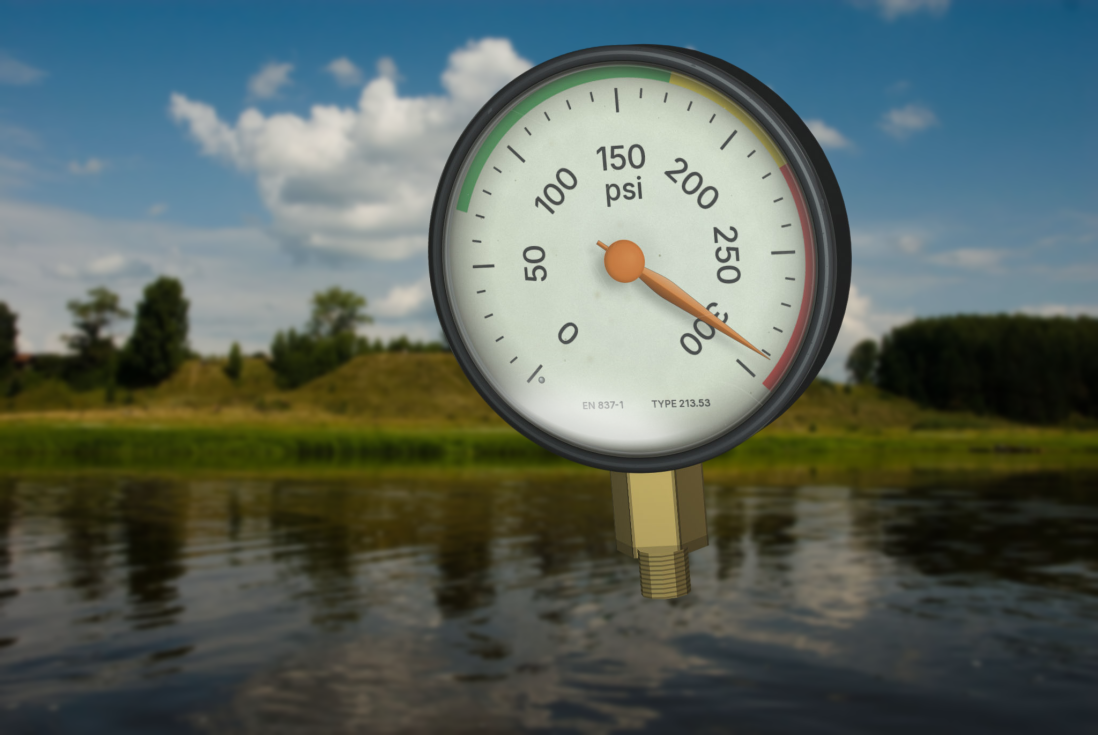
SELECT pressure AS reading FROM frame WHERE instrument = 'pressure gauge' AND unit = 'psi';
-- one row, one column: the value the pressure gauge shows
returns 290 psi
